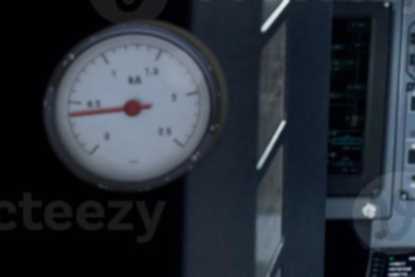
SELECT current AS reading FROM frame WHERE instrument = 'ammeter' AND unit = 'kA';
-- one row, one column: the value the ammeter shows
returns 0.4 kA
